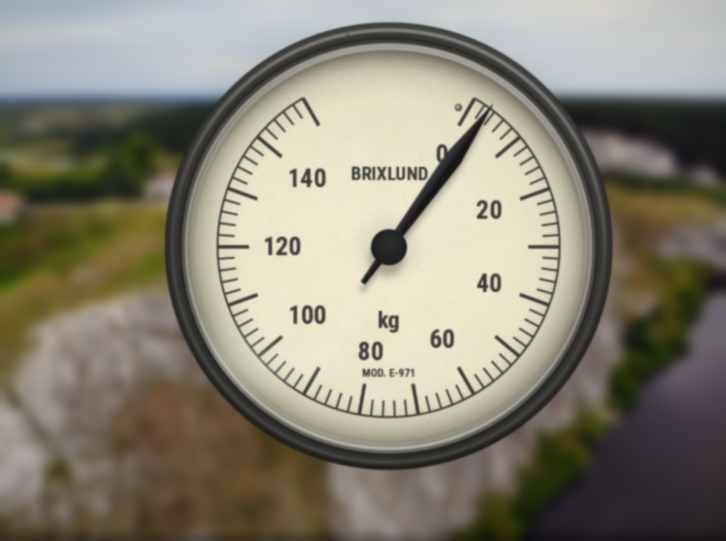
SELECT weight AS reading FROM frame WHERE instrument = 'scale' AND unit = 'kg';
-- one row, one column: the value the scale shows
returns 3 kg
